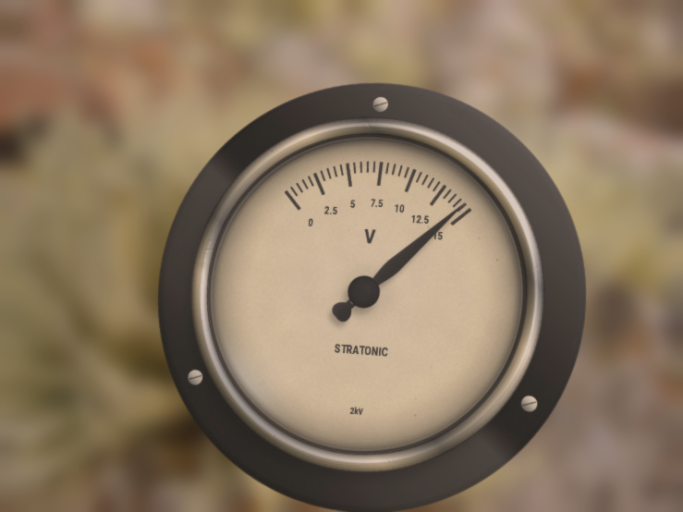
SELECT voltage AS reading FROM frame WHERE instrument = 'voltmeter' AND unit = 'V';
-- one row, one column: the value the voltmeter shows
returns 14.5 V
